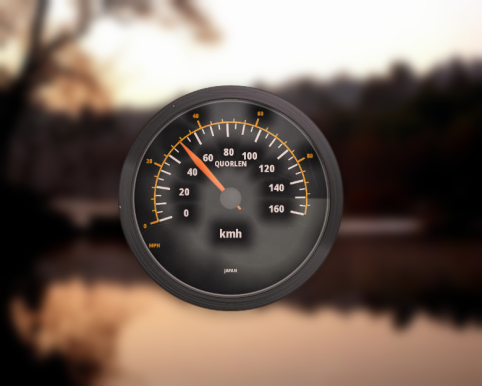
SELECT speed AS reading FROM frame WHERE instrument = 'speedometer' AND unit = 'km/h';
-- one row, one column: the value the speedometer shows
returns 50 km/h
